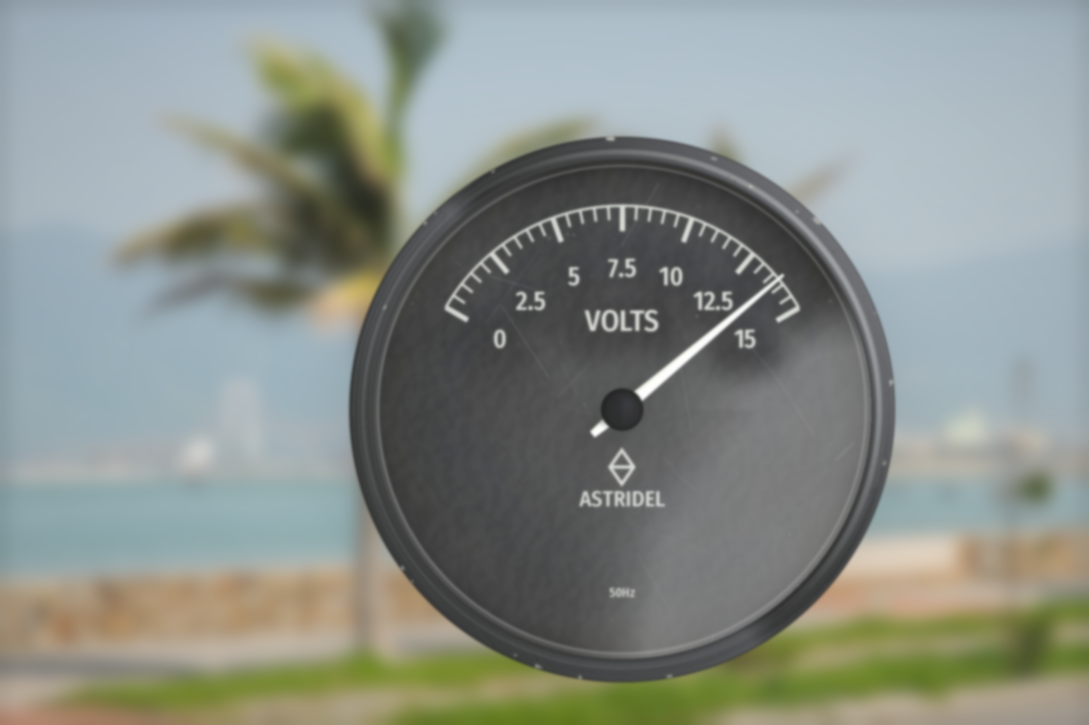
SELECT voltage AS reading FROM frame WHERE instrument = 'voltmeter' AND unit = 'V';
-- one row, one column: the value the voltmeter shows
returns 13.75 V
